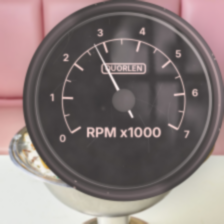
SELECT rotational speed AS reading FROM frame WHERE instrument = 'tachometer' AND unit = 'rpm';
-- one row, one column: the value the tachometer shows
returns 2750 rpm
